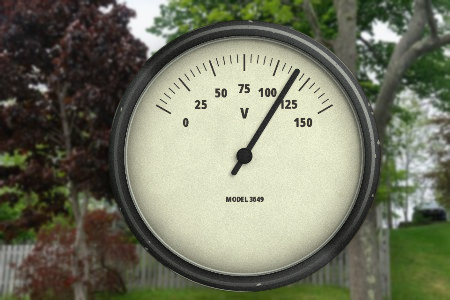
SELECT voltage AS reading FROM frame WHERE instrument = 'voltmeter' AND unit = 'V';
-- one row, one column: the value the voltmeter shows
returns 115 V
